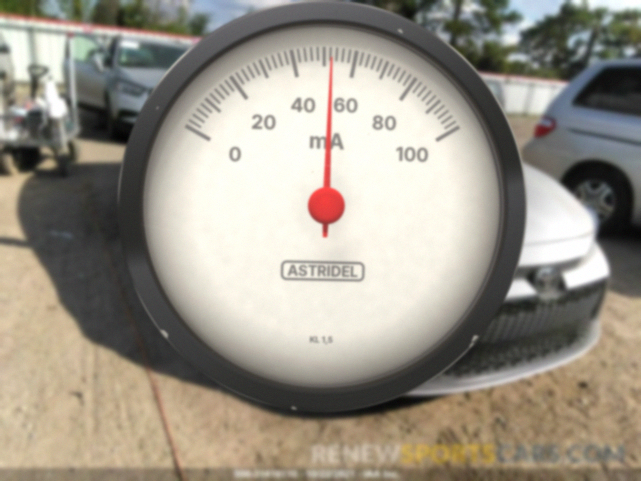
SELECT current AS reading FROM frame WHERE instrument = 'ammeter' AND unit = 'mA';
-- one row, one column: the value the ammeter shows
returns 52 mA
